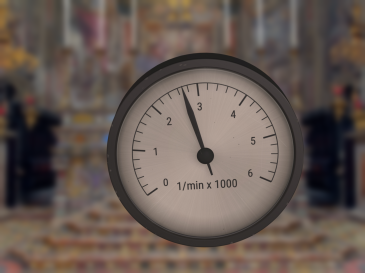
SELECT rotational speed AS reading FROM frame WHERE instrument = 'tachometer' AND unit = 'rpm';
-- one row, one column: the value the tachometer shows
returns 2700 rpm
